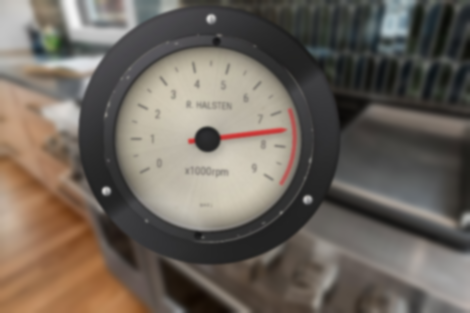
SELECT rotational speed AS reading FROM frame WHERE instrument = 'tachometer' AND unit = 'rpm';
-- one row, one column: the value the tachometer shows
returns 7500 rpm
